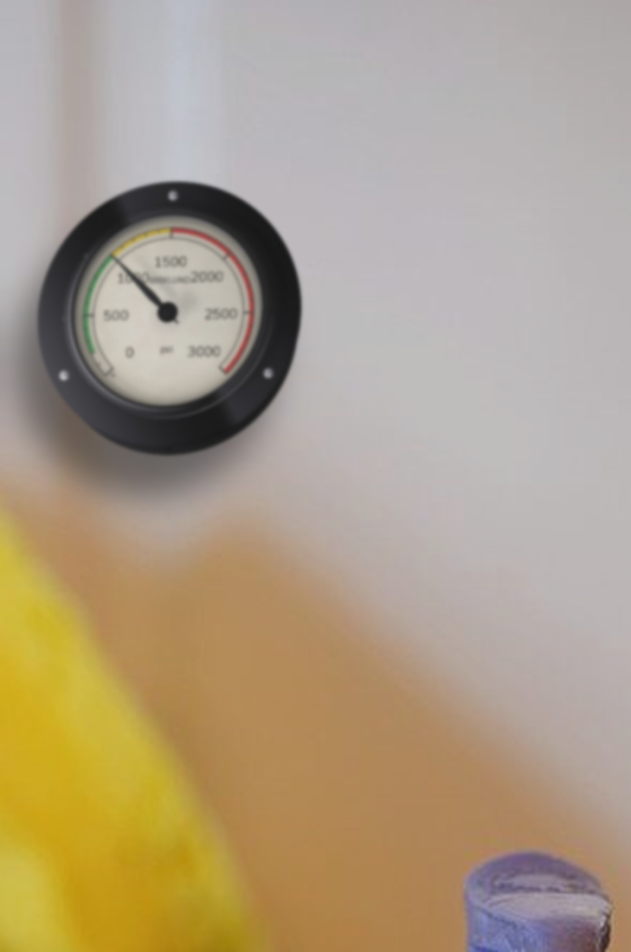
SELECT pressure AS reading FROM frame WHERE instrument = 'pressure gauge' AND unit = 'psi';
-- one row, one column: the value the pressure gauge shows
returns 1000 psi
